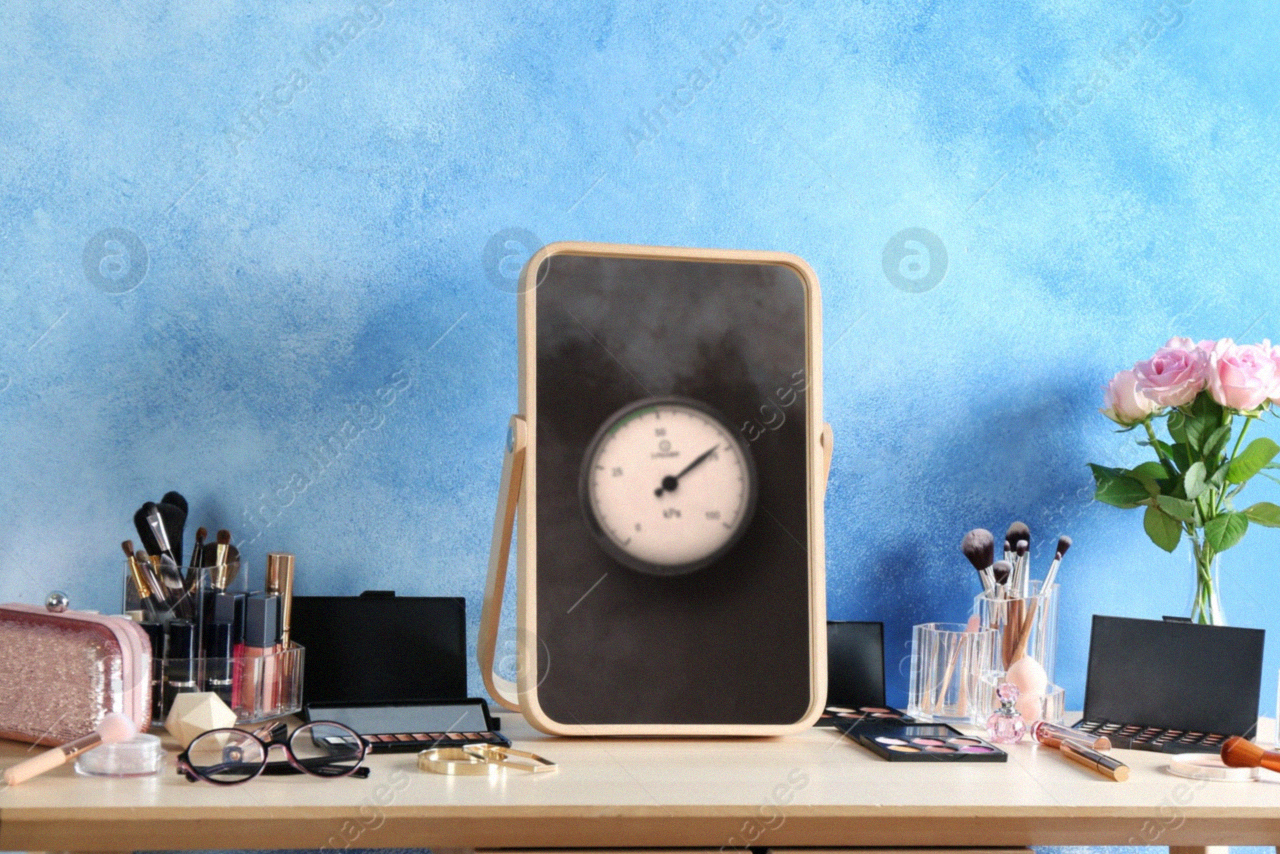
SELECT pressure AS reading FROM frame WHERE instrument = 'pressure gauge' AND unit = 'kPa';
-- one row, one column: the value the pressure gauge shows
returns 72.5 kPa
